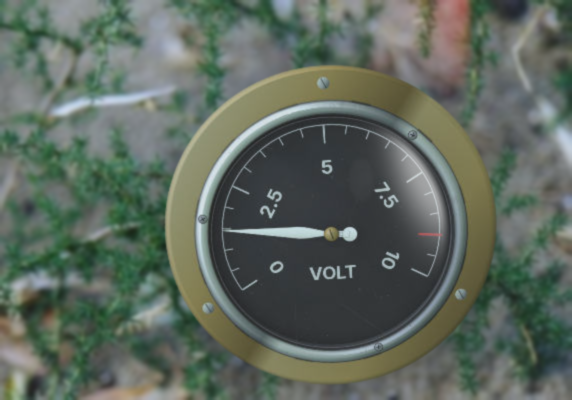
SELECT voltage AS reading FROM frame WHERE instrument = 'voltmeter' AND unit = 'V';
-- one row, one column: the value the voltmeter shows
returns 1.5 V
